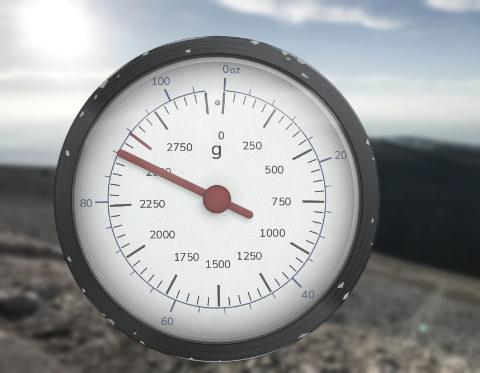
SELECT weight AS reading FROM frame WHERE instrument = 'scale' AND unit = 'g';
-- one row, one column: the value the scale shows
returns 2500 g
